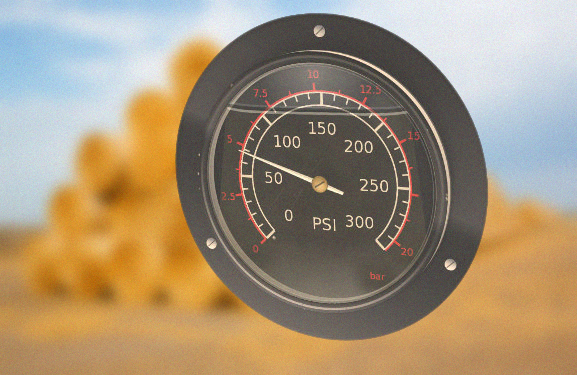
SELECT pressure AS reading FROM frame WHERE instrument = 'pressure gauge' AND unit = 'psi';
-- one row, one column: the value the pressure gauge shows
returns 70 psi
